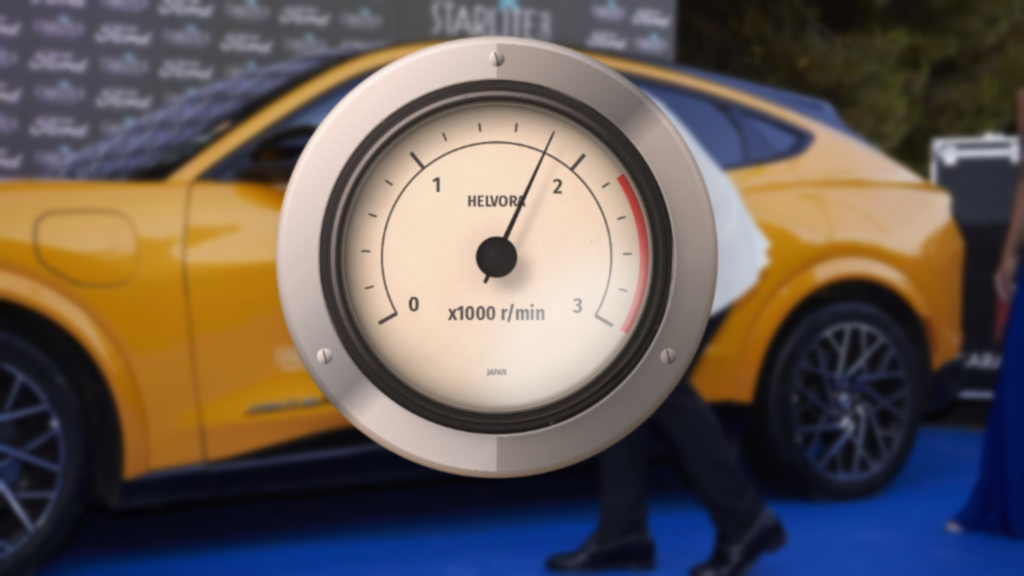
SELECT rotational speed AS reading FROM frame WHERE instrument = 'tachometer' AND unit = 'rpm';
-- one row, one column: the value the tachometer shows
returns 1800 rpm
